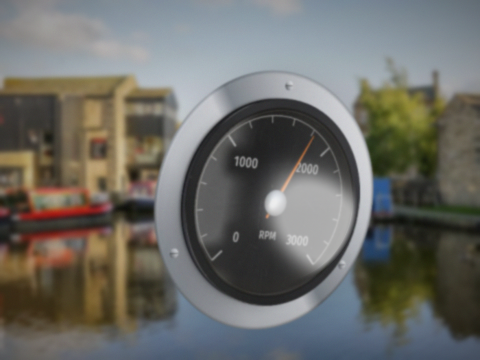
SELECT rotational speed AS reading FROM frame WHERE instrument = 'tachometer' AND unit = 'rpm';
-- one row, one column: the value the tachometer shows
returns 1800 rpm
